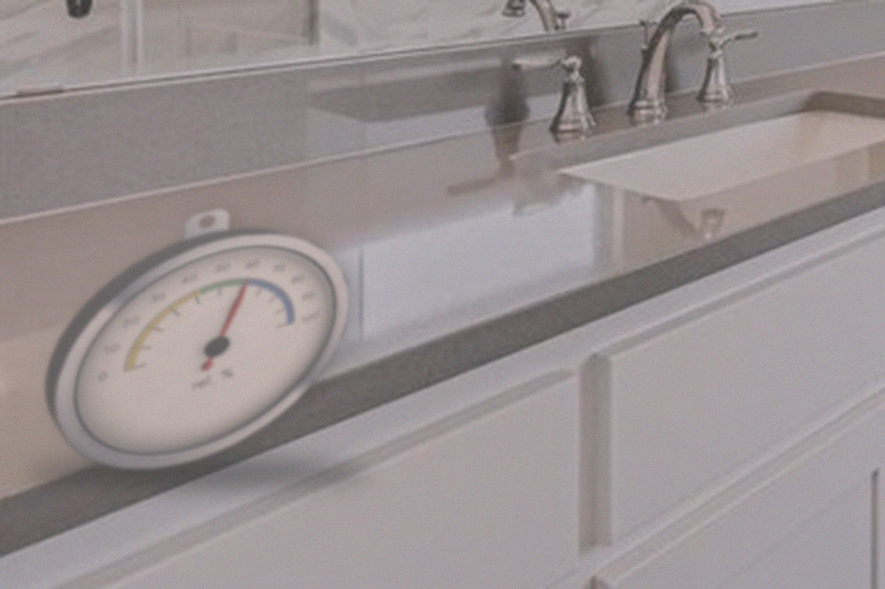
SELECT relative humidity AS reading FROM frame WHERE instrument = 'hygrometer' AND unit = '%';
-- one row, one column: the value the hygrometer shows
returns 60 %
